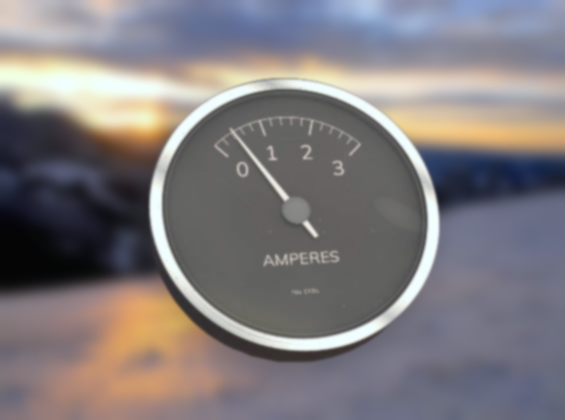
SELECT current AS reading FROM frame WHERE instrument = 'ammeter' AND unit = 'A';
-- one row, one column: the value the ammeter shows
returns 0.4 A
